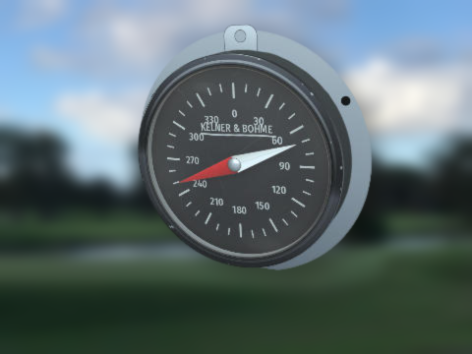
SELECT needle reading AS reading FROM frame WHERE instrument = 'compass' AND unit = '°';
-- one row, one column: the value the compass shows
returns 250 °
